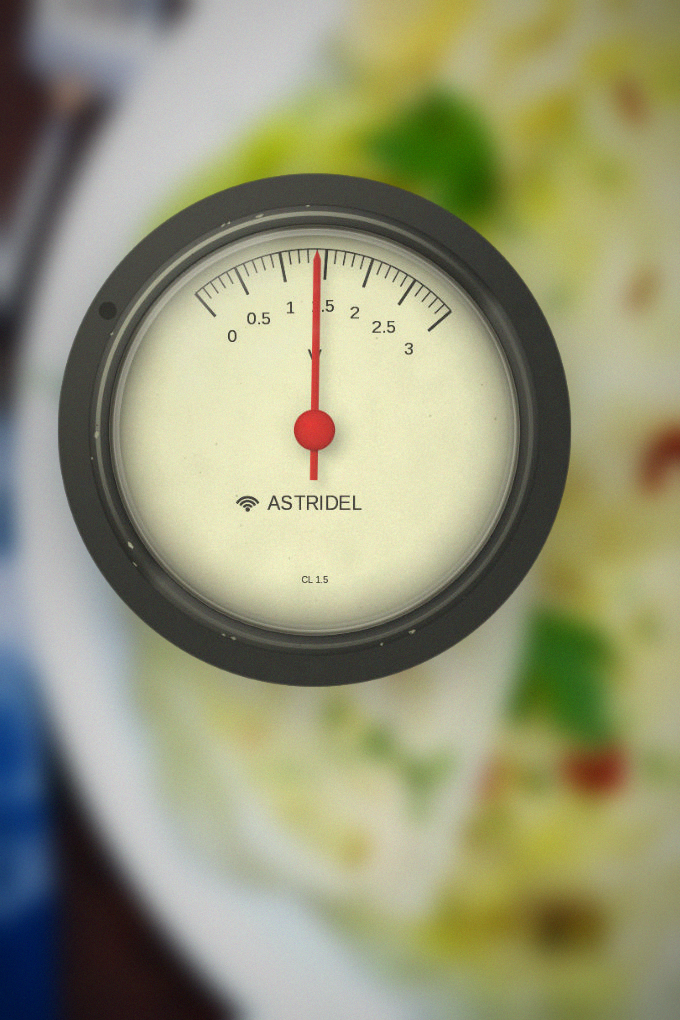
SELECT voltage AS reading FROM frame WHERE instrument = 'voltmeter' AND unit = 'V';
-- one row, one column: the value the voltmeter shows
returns 1.4 V
